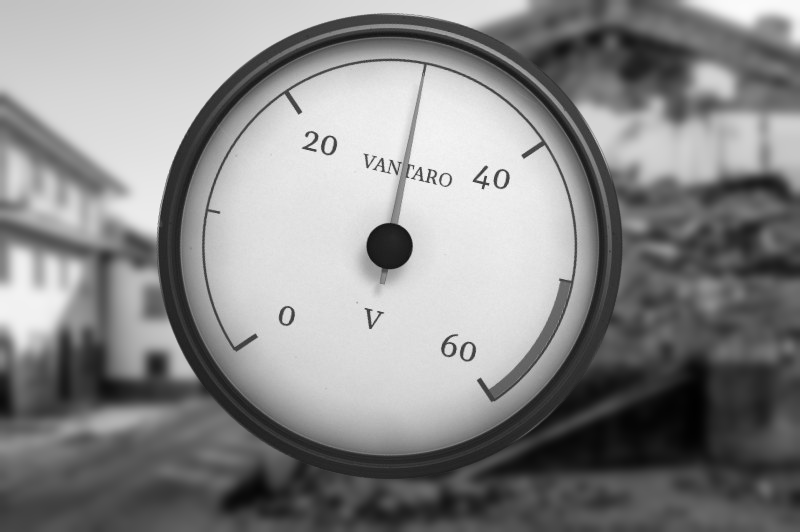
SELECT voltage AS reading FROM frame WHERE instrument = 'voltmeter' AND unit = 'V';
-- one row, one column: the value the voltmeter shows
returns 30 V
